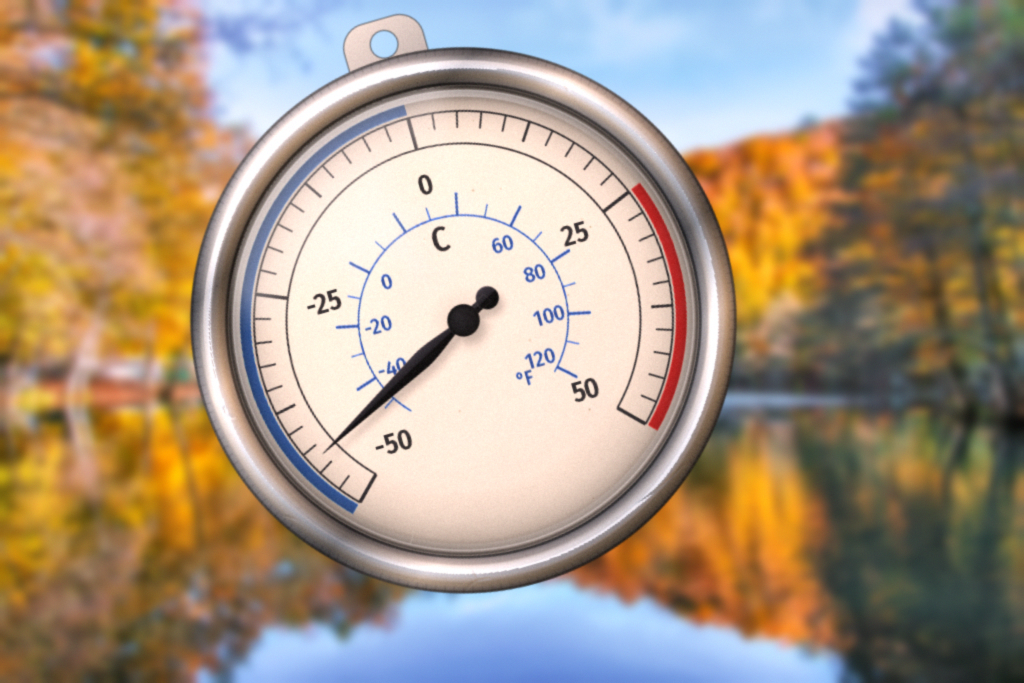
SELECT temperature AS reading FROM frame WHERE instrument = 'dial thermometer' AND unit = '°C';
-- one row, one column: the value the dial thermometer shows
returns -43.75 °C
